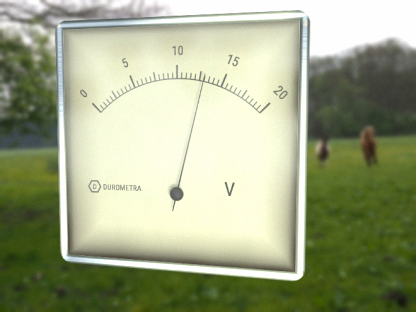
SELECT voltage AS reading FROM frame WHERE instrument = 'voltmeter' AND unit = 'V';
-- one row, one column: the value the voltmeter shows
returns 13 V
